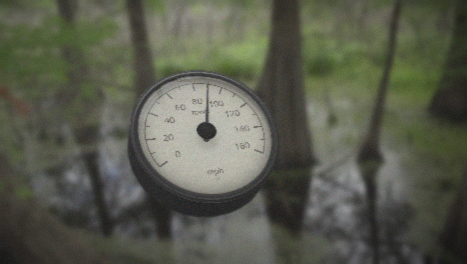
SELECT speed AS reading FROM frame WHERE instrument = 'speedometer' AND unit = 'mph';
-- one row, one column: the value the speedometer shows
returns 90 mph
